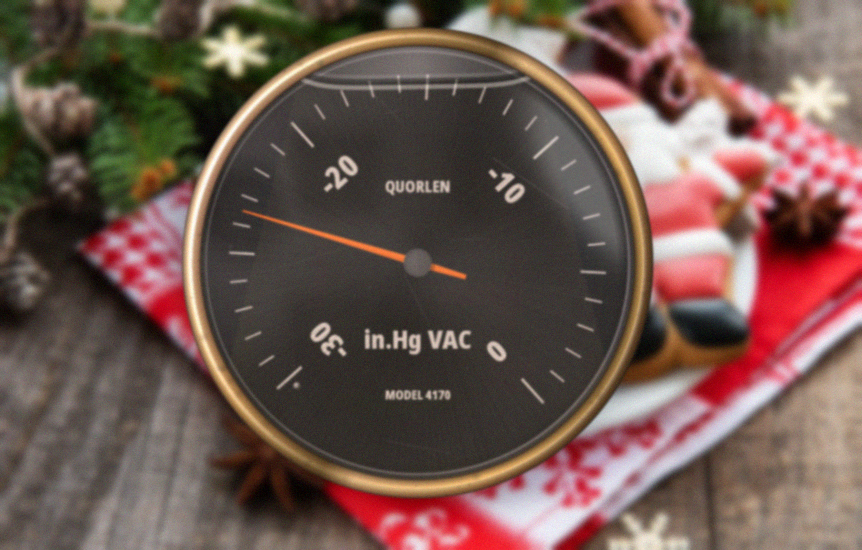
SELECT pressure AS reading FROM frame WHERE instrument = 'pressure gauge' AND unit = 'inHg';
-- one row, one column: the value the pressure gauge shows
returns -23.5 inHg
